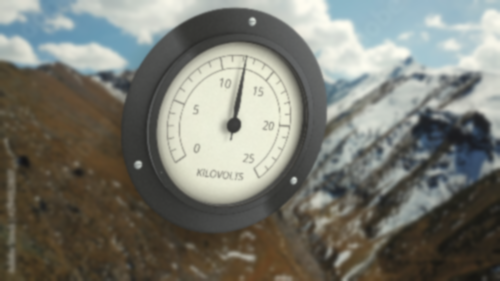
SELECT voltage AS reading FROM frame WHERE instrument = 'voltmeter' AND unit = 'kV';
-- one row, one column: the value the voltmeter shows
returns 12 kV
